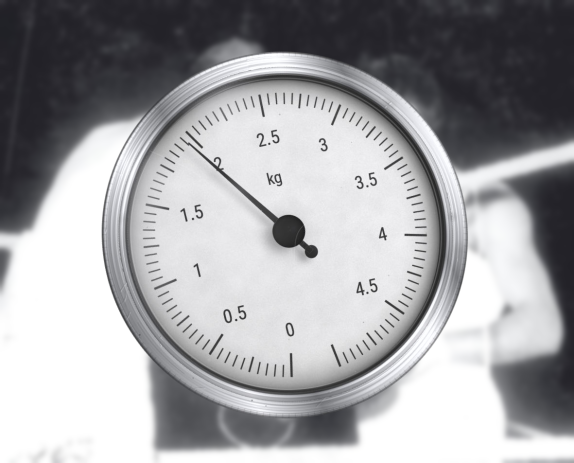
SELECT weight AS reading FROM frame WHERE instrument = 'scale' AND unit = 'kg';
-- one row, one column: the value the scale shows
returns 1.95 kg
